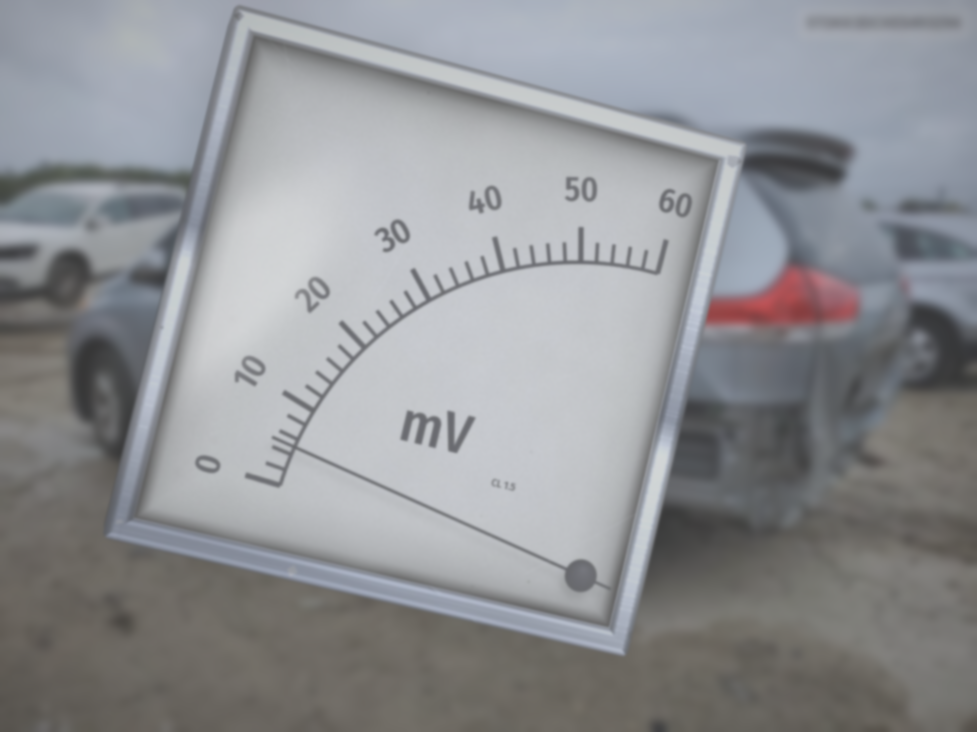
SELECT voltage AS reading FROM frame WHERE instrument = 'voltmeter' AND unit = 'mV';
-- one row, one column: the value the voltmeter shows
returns 5 mV
